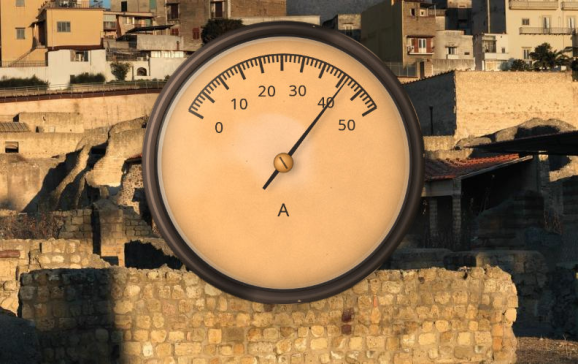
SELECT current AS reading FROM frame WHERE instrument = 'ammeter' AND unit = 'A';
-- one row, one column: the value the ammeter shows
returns 41 A
